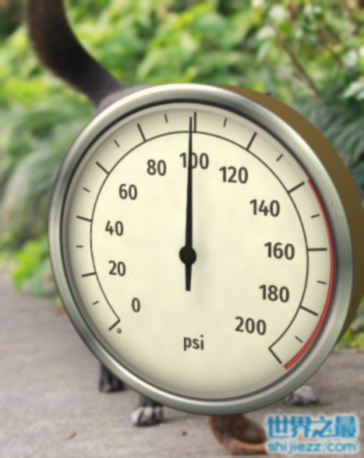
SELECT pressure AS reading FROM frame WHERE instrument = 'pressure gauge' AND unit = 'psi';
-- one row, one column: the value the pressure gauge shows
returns 100 psi
